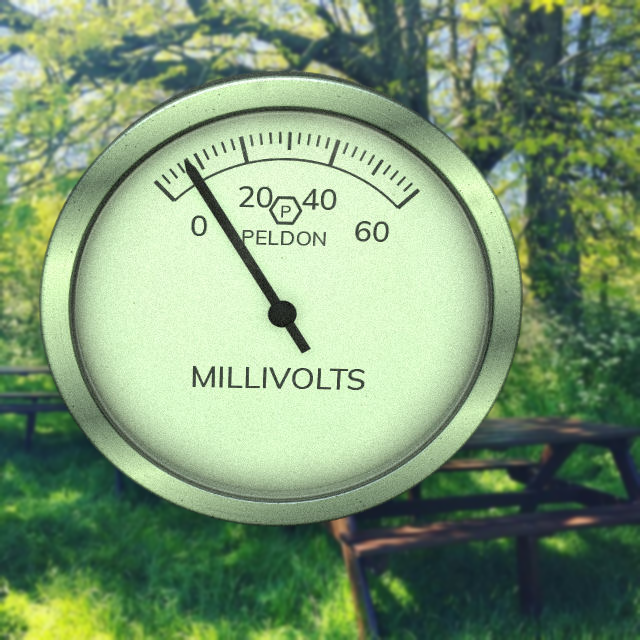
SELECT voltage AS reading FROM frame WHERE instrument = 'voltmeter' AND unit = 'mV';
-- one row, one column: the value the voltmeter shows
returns 8 mV
